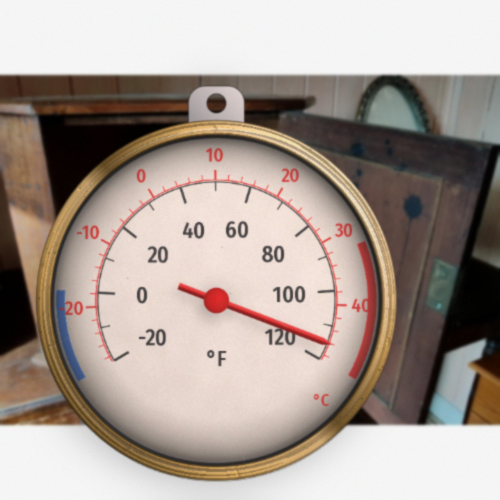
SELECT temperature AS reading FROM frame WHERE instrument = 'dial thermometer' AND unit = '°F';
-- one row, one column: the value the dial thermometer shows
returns 115 °F
